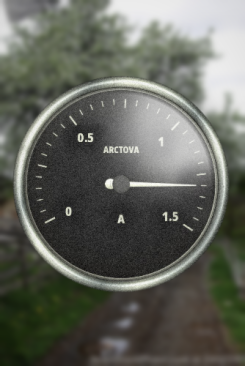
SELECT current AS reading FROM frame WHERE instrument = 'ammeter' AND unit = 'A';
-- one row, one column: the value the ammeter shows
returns 1.3 A
